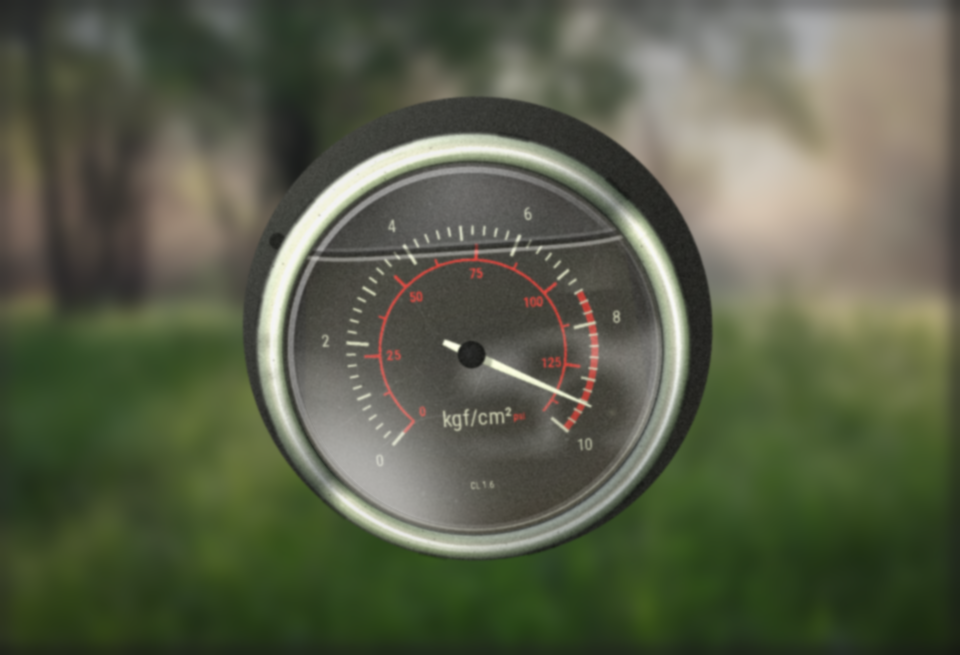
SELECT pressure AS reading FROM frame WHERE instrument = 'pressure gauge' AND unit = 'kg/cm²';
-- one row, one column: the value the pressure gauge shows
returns 9.4 kg/cm²
